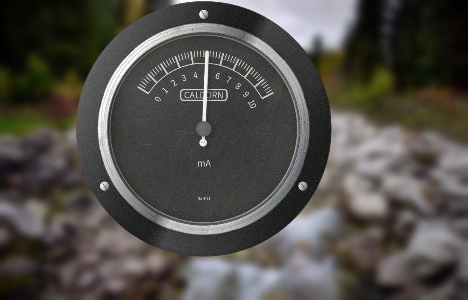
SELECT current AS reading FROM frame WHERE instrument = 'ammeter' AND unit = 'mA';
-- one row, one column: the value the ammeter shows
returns 5 mA
